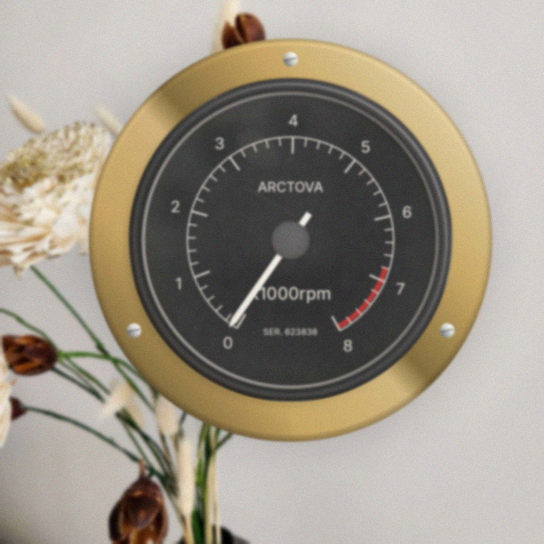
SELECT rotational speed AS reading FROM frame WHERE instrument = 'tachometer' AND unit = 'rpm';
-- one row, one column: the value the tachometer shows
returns 100 rpm
